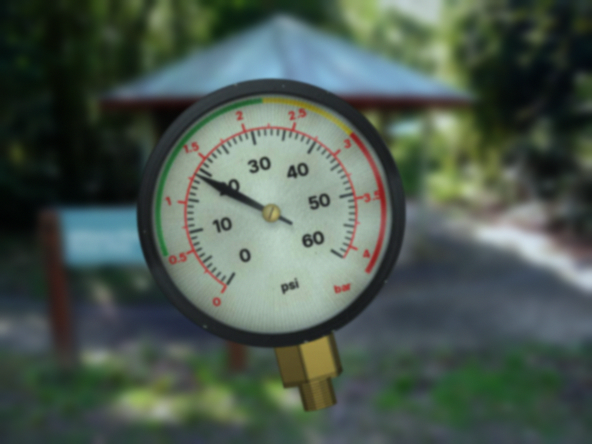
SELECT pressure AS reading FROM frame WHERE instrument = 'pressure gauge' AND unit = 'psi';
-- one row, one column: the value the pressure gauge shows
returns 19 psi
